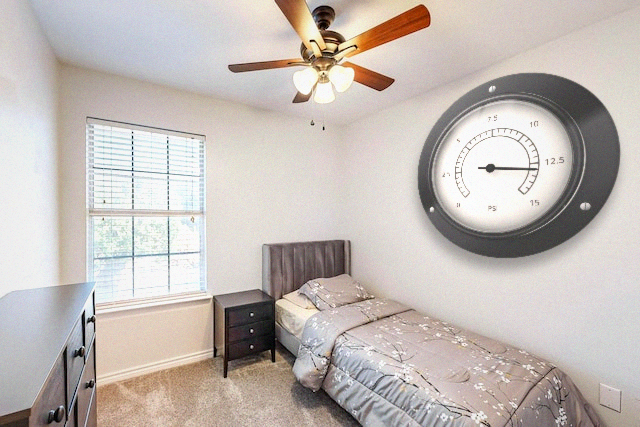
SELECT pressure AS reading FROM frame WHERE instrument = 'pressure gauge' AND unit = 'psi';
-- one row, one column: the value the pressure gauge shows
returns 13 psi
